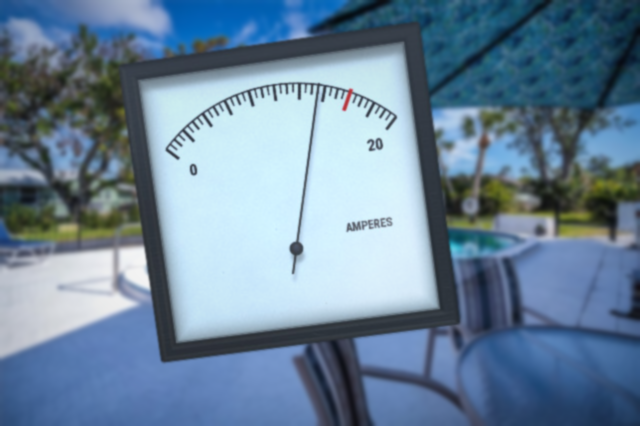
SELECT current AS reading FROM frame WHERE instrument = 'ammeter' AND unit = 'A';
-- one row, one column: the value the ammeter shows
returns 13.5 A
